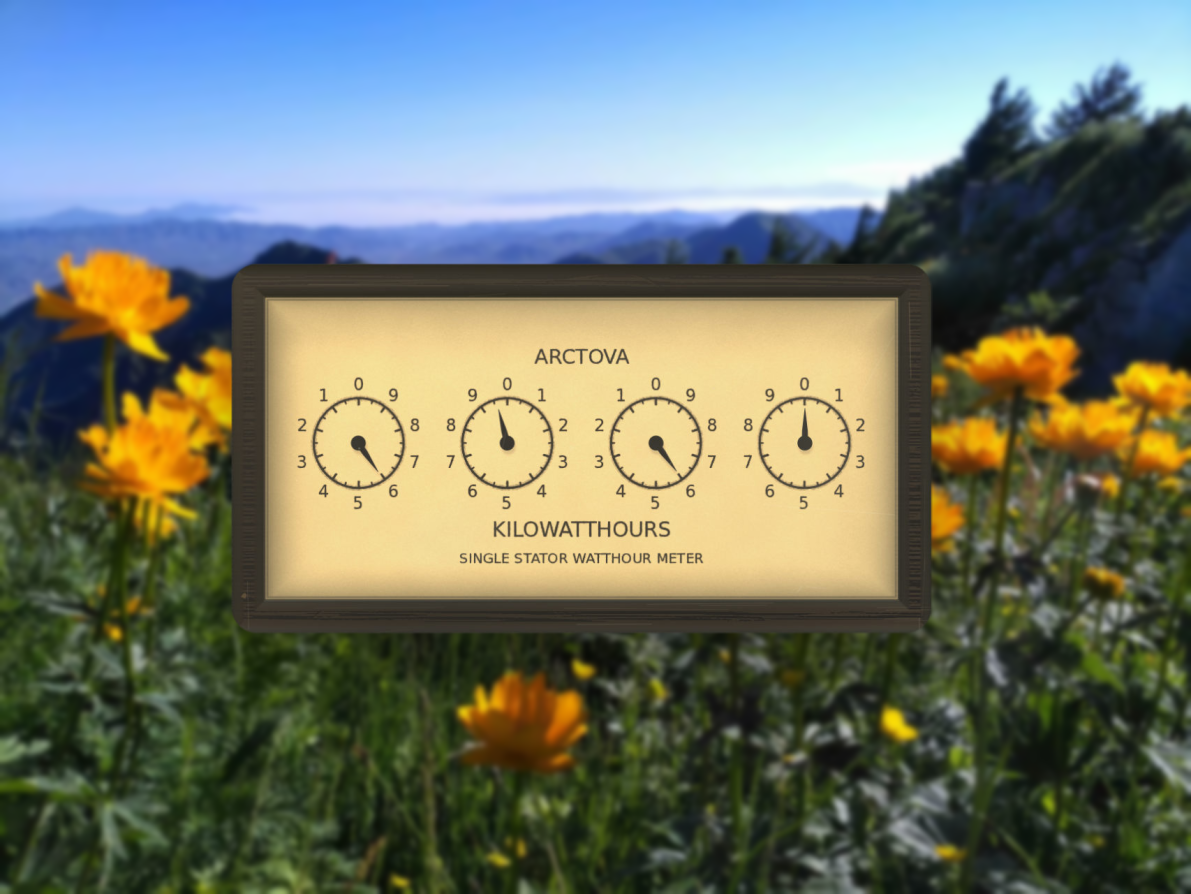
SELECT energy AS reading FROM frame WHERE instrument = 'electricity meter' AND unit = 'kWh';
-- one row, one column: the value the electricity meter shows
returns 5960 kWh
